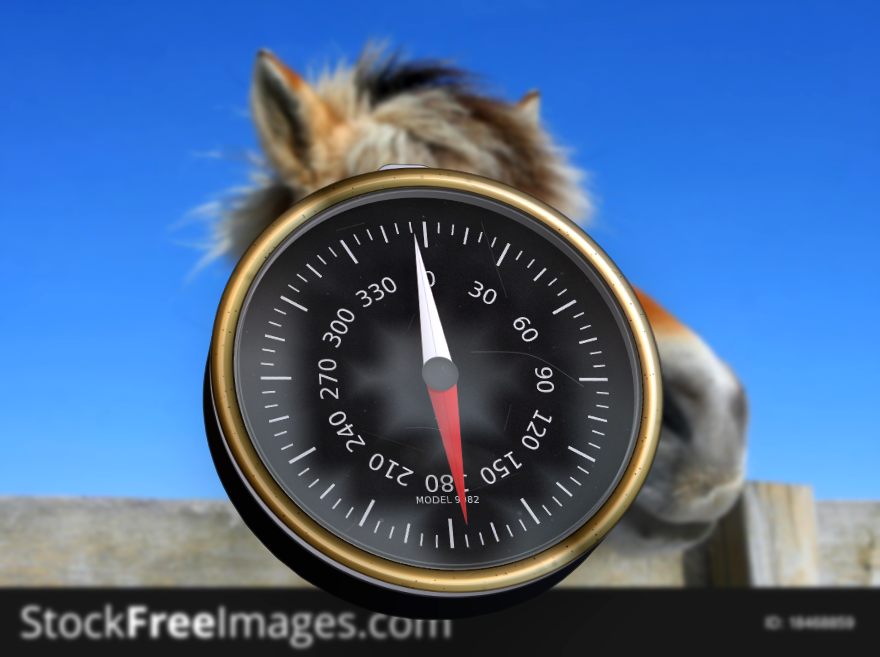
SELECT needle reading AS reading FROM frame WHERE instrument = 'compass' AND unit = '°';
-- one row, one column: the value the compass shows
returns 175 °
